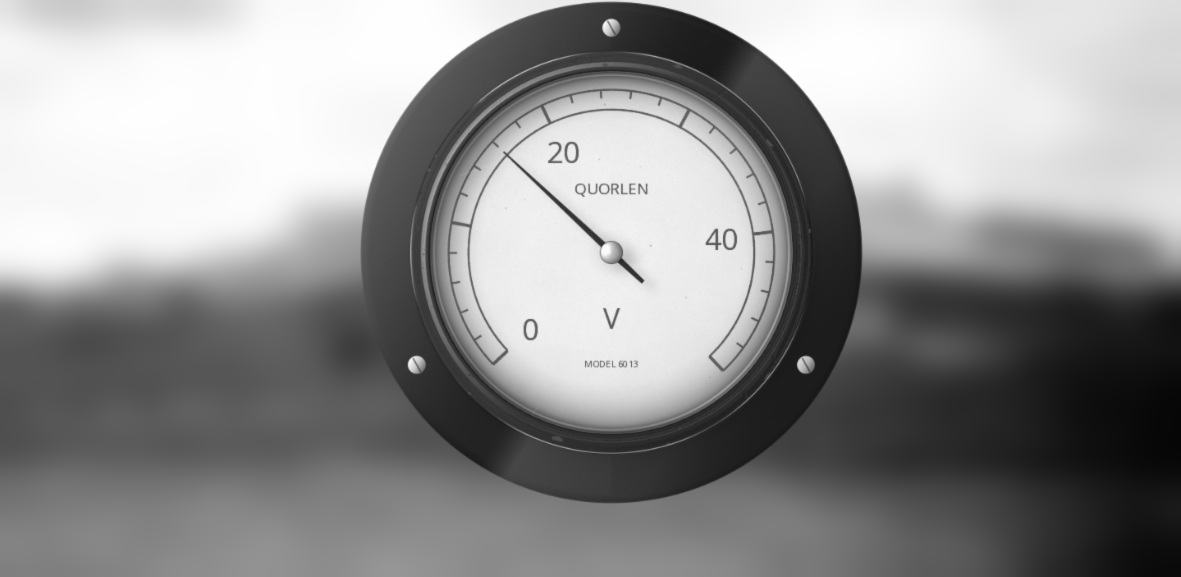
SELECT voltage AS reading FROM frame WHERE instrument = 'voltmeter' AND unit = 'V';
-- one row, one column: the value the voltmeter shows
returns 16 V
